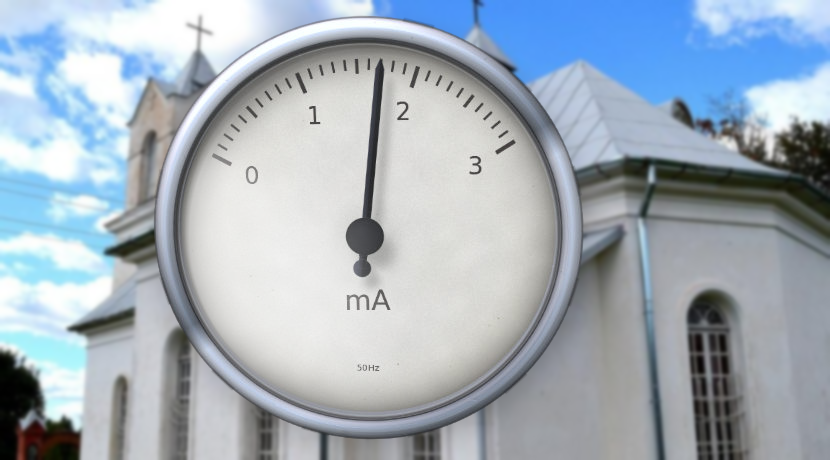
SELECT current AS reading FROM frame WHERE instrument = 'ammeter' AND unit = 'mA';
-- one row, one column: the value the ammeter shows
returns 1.7 mA
